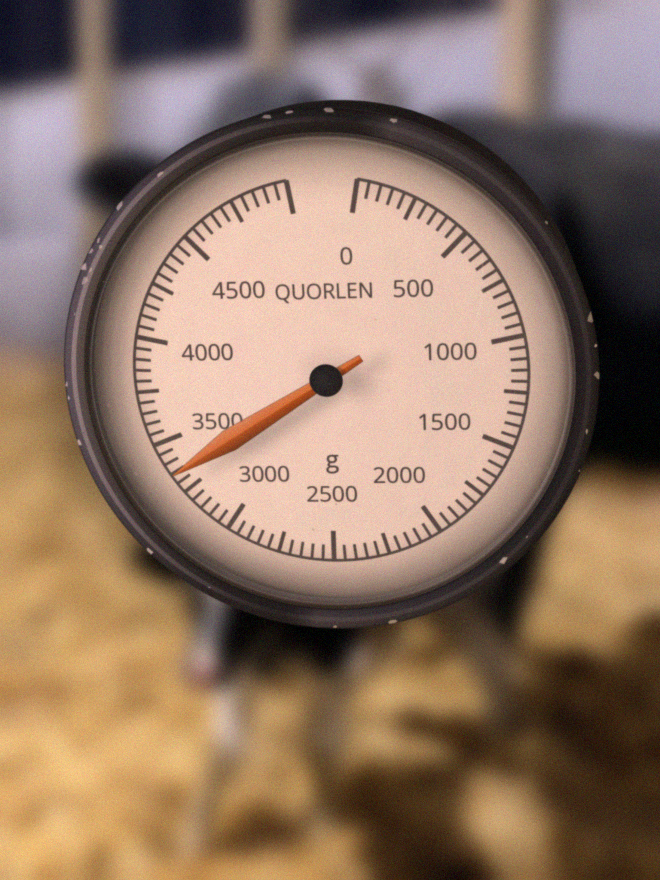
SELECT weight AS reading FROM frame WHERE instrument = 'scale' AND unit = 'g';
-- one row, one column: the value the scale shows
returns 3350 g
